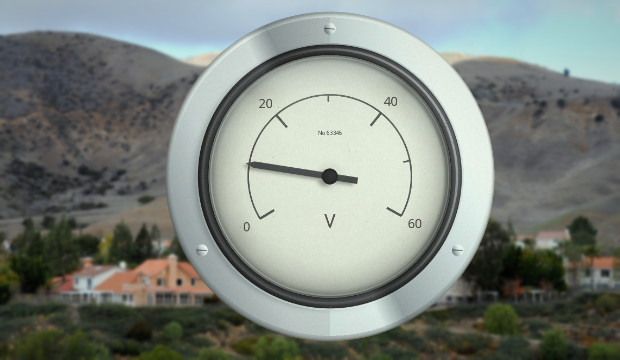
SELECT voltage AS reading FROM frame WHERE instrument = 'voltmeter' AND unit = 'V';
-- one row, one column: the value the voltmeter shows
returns 10 V
